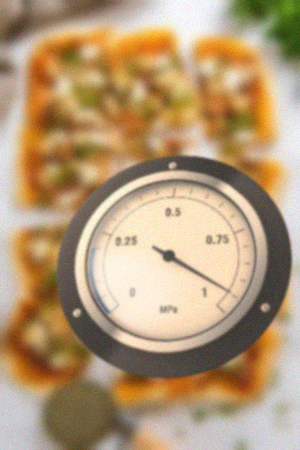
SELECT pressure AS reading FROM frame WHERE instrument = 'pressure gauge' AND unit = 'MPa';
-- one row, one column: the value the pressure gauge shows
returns 0.95 MPa
